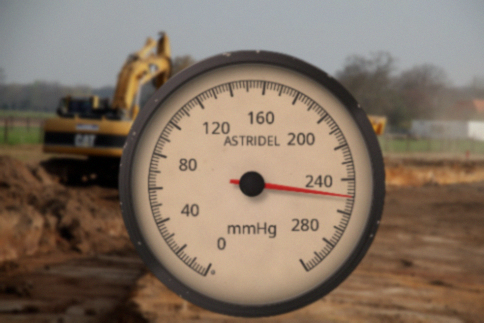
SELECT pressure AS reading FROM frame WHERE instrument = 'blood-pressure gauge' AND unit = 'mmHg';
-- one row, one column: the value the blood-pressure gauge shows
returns 250 mmHg
